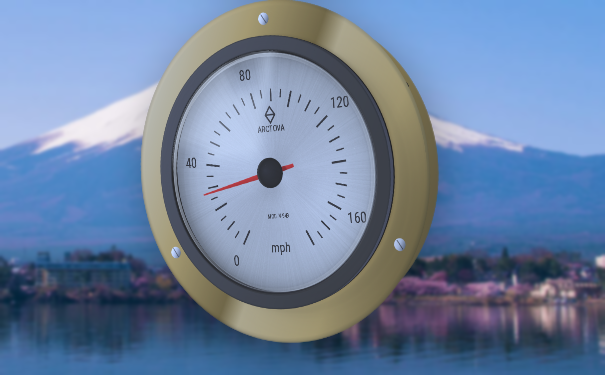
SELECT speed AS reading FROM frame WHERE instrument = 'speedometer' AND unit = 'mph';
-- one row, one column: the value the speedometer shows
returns 27.5 mph
